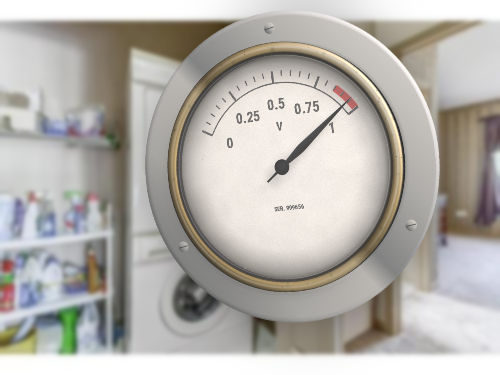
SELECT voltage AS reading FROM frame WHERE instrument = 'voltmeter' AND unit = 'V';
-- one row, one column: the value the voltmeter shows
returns 0.95 V
